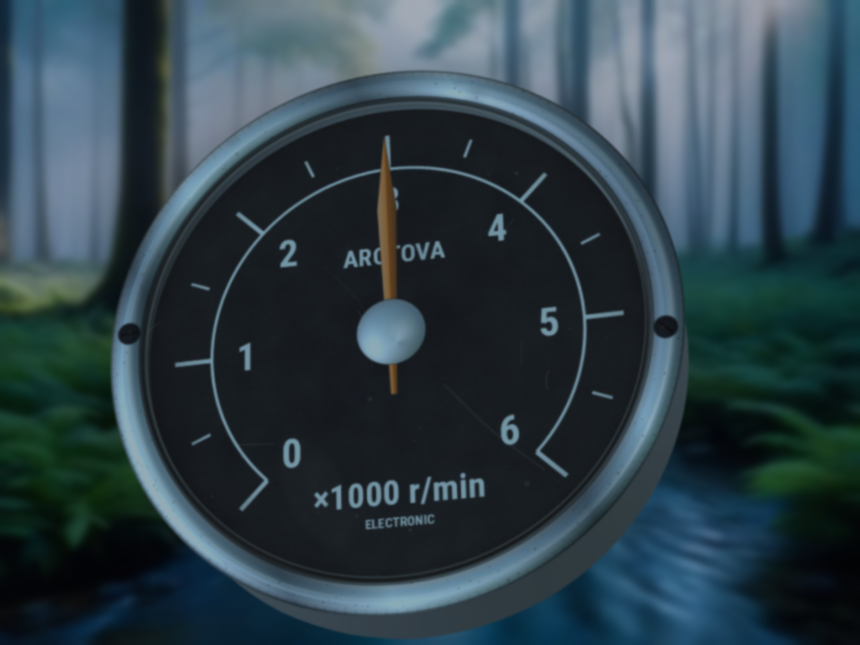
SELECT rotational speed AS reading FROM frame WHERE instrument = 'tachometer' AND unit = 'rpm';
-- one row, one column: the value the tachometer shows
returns 3000 rpm
